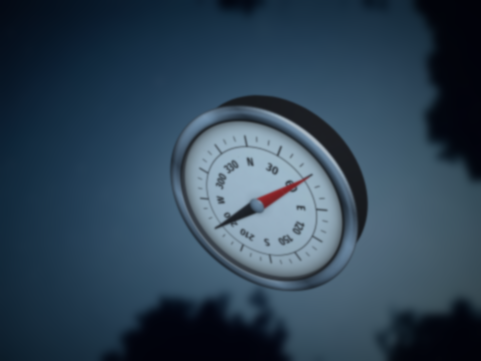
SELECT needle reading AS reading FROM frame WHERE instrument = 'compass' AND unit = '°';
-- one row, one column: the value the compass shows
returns 60 °
